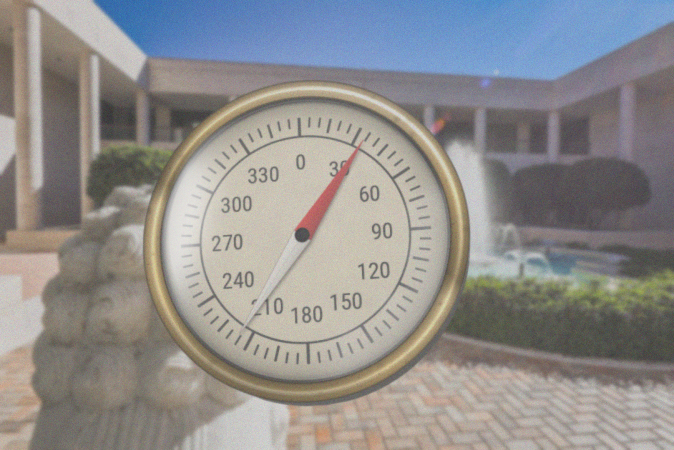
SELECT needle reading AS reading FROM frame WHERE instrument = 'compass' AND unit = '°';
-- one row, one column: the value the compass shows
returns 35 °
